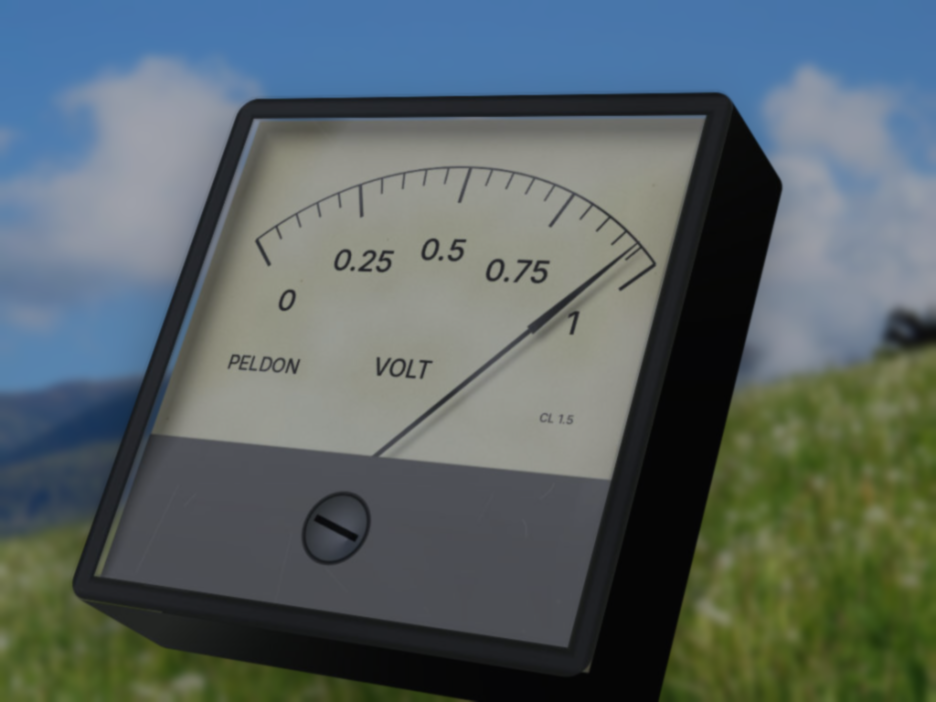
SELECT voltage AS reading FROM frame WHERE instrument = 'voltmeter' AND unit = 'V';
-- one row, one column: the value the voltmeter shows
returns 0.95 V
